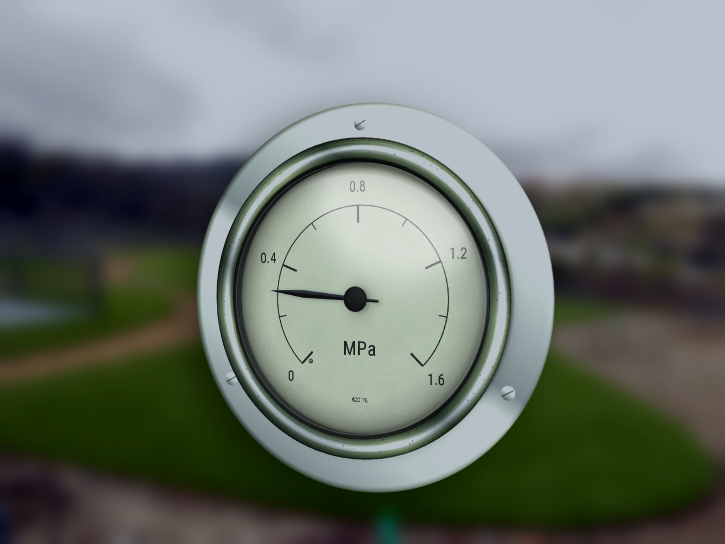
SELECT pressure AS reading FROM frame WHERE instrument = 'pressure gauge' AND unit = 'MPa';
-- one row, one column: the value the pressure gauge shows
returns 0.3 MPa
